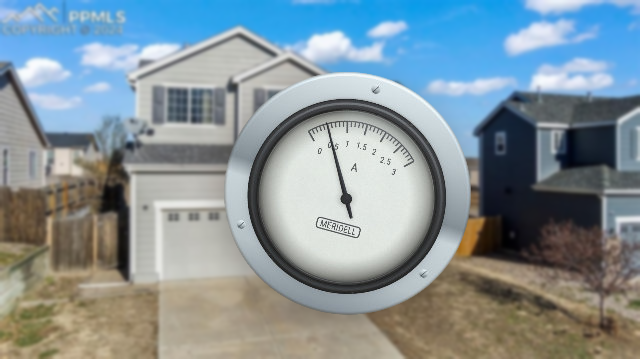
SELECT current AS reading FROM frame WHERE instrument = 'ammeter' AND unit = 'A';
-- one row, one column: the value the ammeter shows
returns 0.5 A
